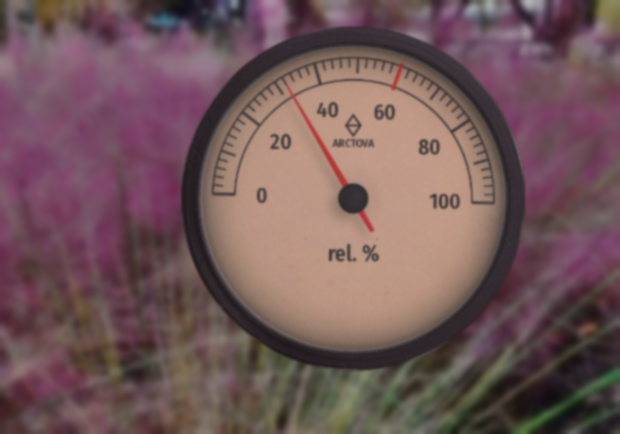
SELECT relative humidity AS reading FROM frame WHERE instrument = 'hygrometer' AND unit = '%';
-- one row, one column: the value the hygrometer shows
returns 32 %
